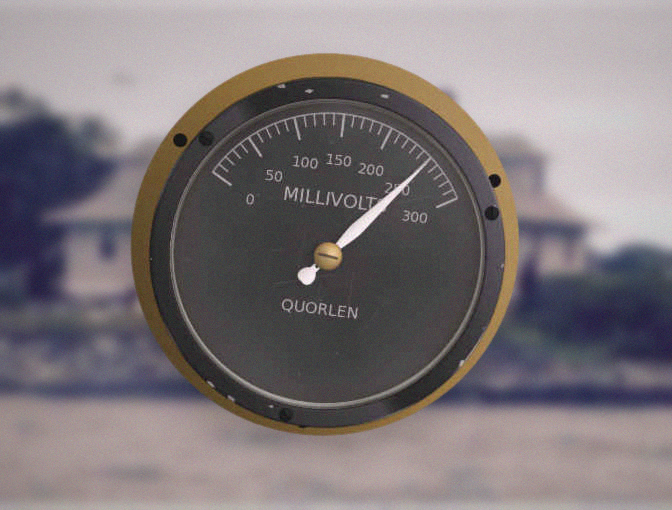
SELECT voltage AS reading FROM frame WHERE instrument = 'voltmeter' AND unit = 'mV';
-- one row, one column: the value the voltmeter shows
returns 250 mV
